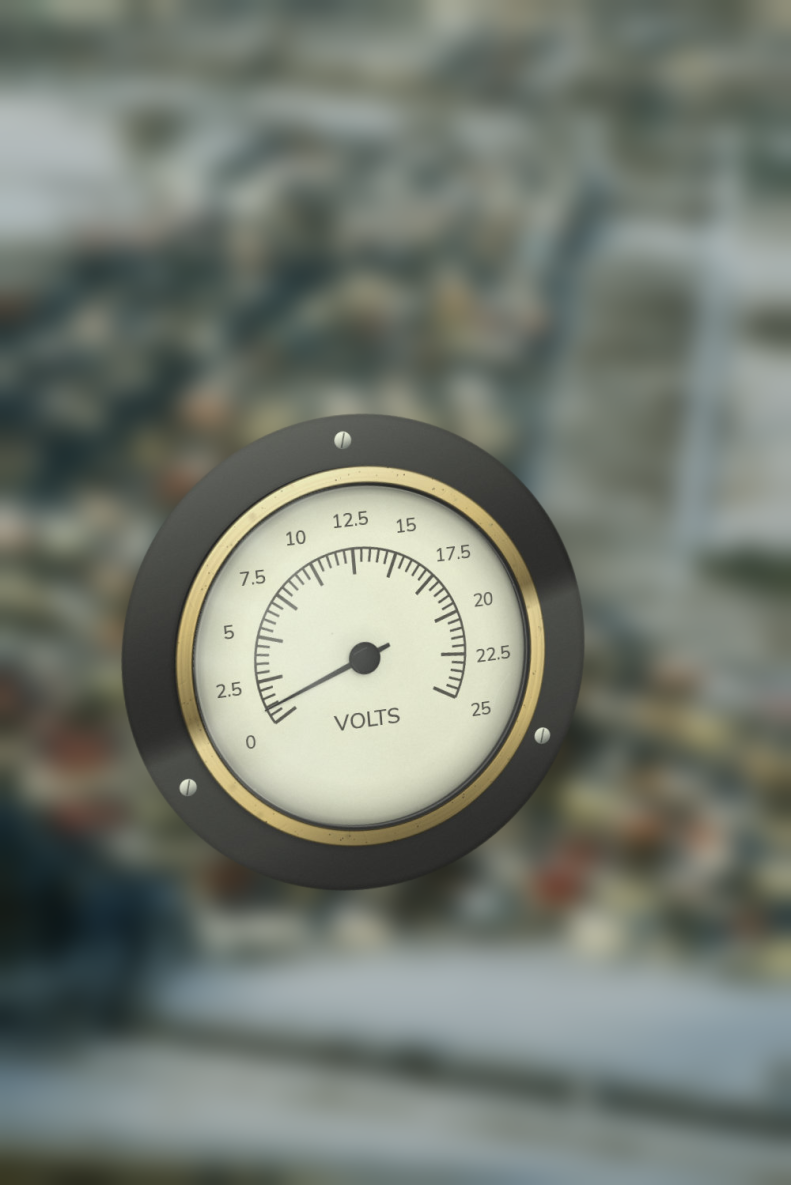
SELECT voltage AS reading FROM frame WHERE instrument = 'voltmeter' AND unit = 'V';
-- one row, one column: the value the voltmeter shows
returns 1 V
